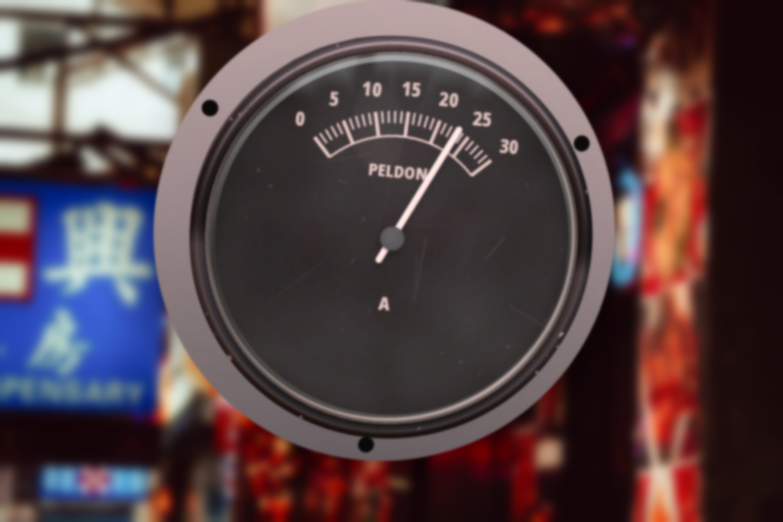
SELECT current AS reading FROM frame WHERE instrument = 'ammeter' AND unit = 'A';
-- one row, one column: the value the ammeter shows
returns 23 A
